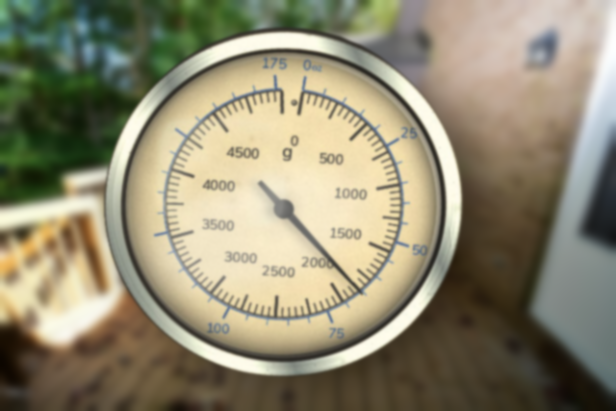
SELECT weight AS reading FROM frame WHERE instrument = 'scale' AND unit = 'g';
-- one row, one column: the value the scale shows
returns 1850 g
